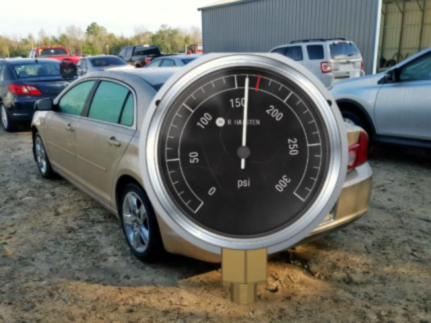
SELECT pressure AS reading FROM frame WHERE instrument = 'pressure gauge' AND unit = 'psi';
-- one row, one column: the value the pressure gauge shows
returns 160 psi
